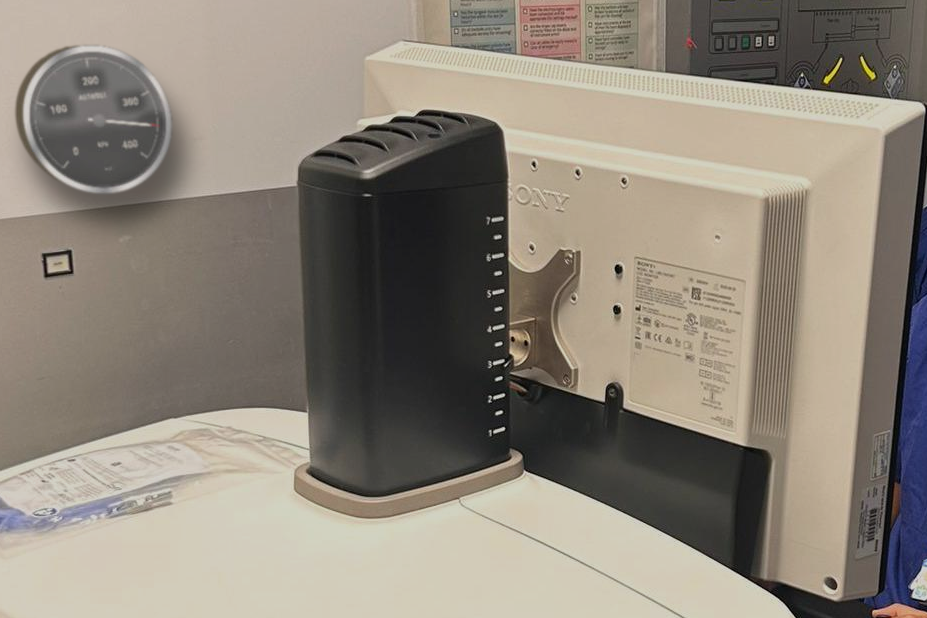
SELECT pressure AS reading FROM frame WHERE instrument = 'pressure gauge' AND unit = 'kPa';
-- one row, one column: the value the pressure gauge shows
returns 350 kPa
